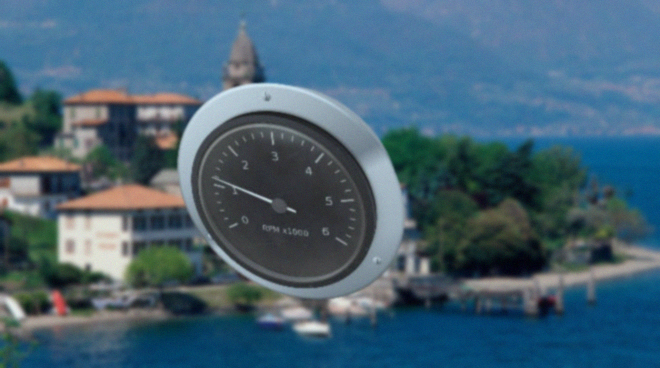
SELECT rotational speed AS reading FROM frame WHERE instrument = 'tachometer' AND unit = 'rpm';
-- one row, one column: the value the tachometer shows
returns 1200 rpm
